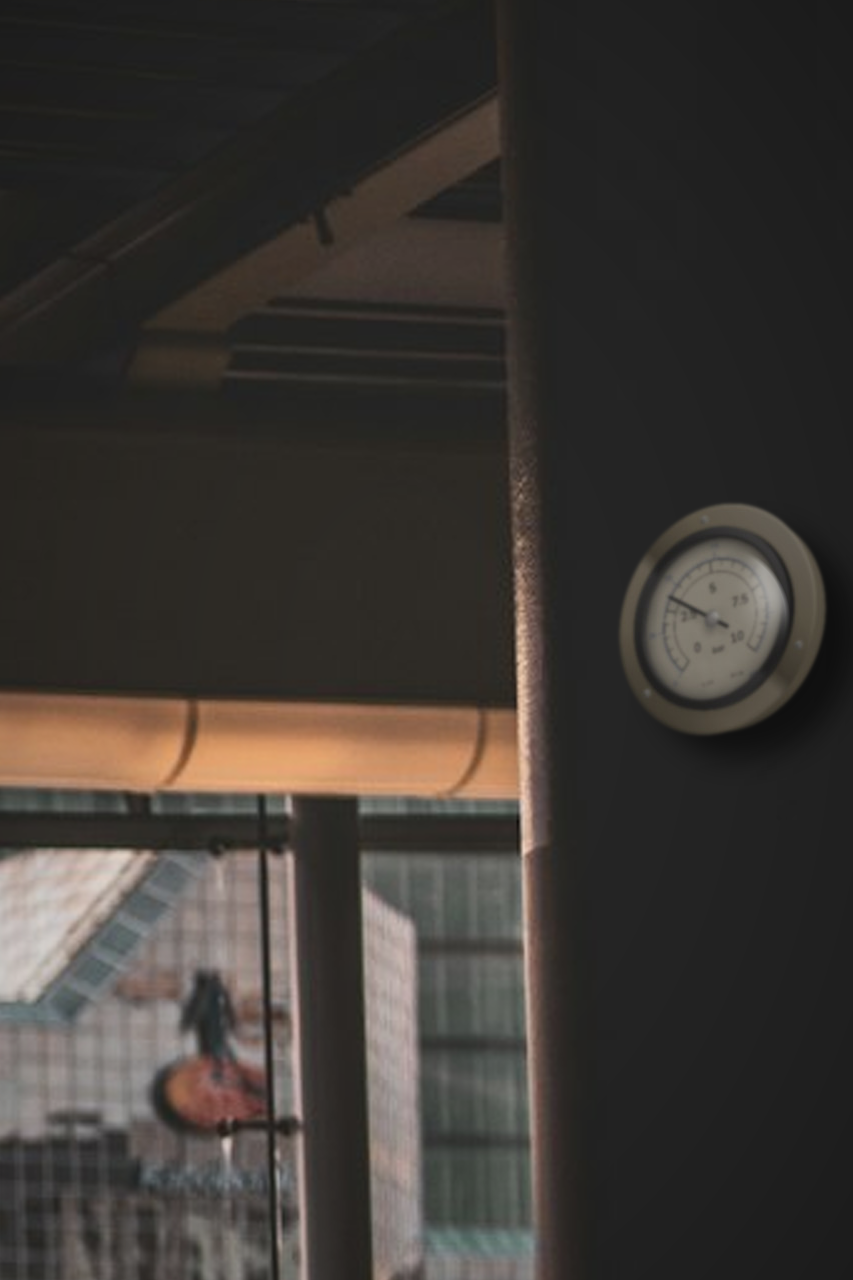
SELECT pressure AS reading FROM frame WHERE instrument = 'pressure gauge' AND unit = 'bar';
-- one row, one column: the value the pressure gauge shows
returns 3 bar
